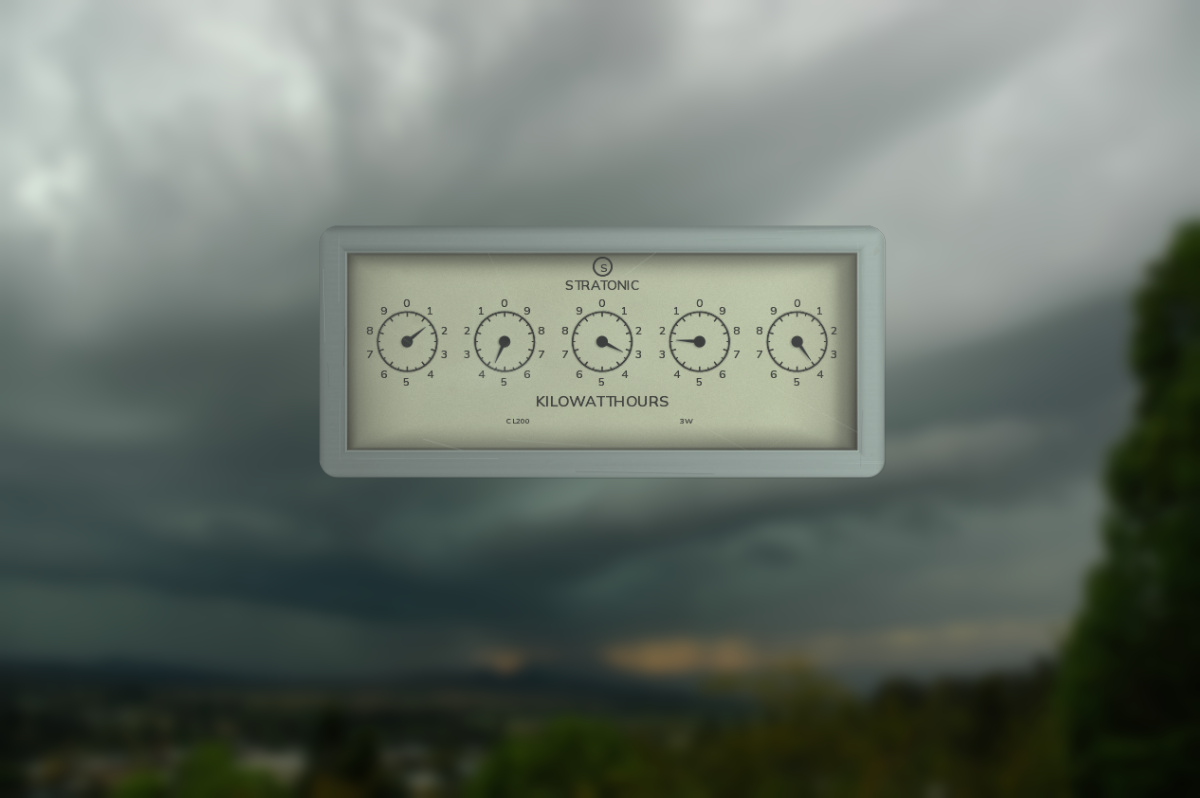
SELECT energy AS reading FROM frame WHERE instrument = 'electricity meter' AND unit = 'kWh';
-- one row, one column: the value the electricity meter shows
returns 14324 kWh
